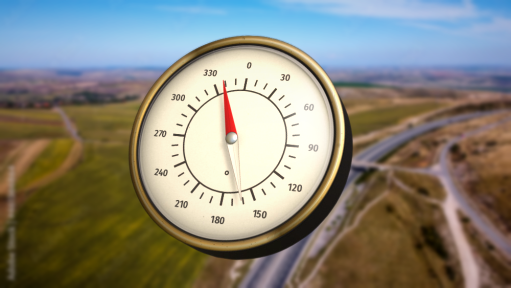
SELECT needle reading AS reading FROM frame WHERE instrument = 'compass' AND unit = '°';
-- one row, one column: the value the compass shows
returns 340 °
